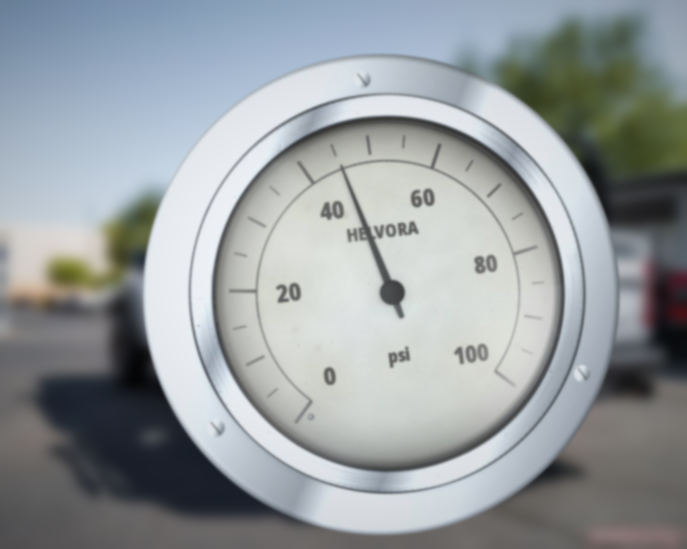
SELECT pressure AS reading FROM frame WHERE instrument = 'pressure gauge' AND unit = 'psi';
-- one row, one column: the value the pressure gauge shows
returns 45 psi
